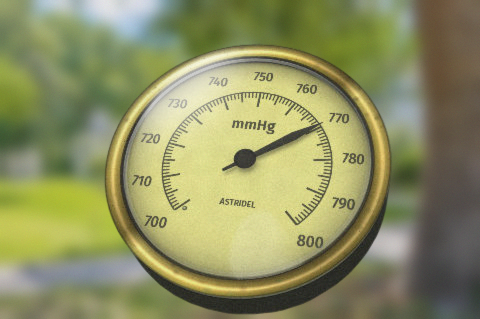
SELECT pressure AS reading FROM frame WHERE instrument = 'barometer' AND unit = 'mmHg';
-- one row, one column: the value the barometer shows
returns 770 mmHg
